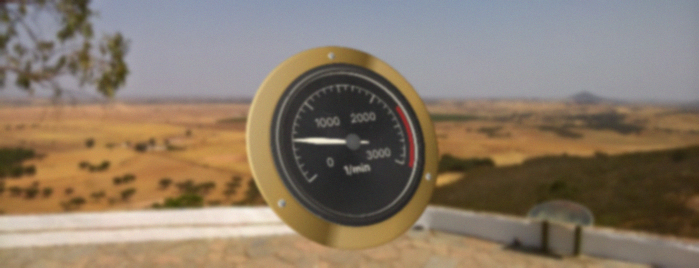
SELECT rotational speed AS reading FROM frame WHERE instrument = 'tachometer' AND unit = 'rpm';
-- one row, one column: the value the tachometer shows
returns 500 rpm
